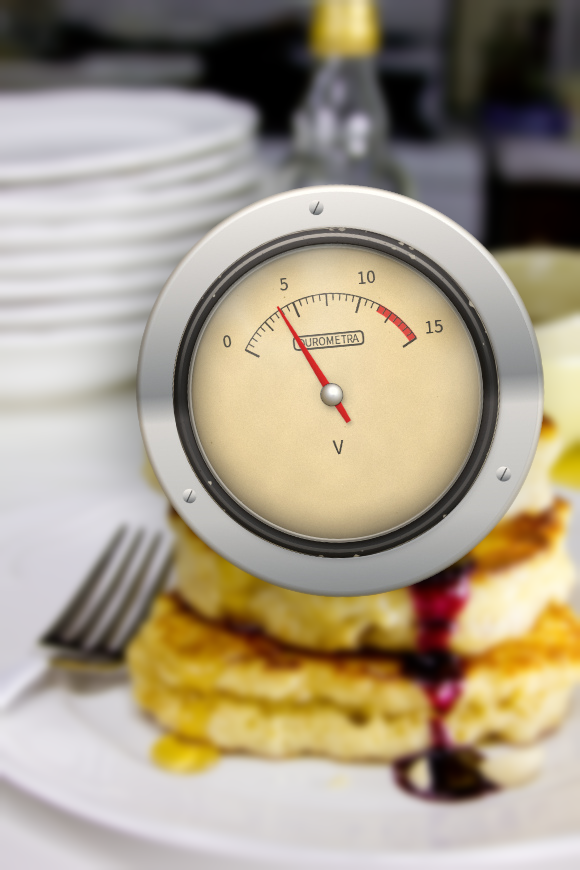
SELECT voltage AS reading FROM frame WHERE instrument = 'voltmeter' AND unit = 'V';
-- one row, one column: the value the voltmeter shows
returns 4 V
